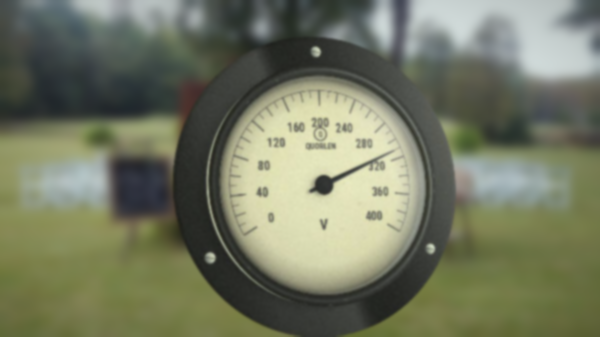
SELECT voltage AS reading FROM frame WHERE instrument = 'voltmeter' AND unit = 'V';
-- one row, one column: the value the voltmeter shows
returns 310 V
